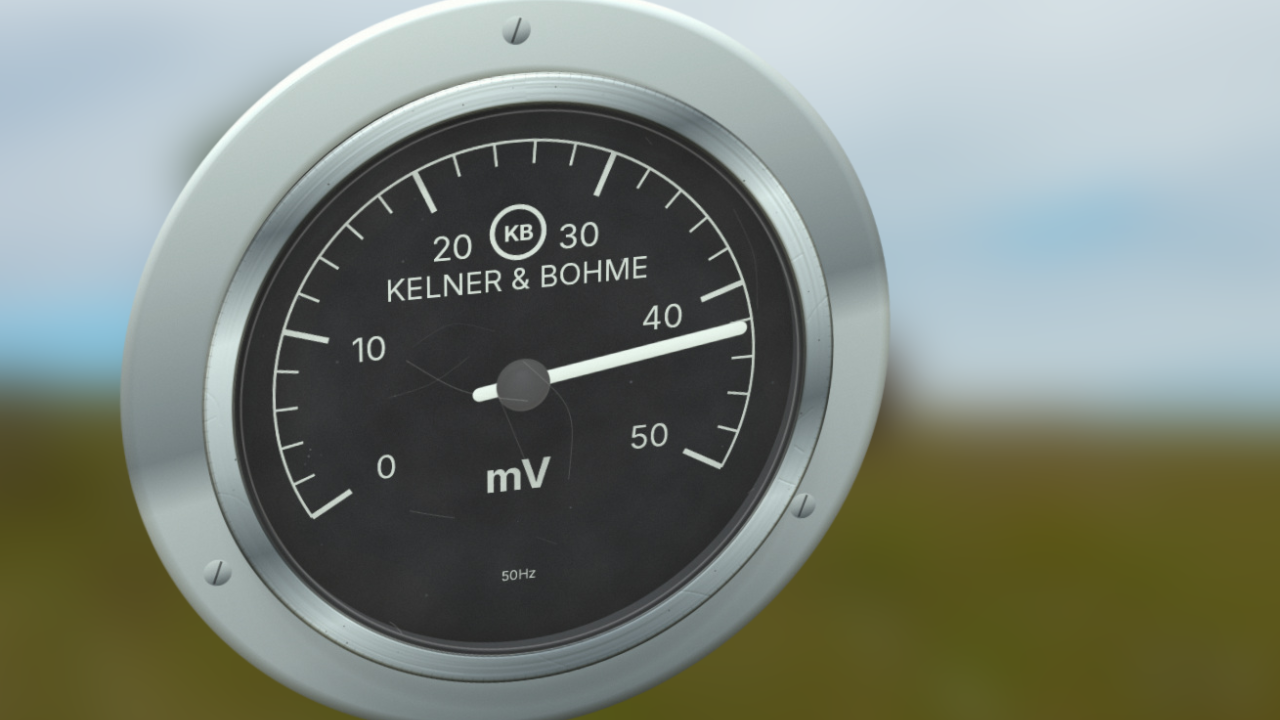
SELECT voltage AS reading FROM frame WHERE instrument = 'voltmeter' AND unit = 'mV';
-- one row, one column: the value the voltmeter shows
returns 42 mV
